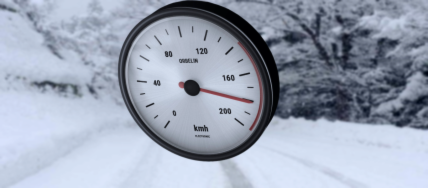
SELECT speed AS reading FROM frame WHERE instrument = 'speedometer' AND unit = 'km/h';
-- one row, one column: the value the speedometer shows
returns 180 km/h
